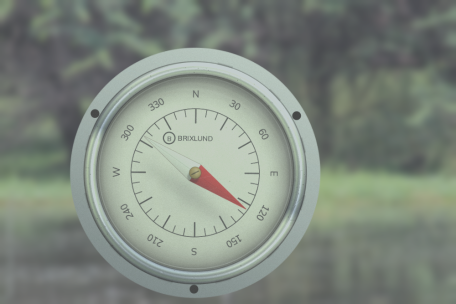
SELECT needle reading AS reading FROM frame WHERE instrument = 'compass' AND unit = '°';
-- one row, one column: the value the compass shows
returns 125 °
